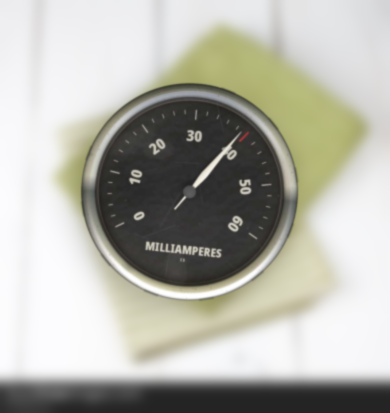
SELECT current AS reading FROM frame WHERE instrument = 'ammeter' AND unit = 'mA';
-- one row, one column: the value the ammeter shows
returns 39 mA
